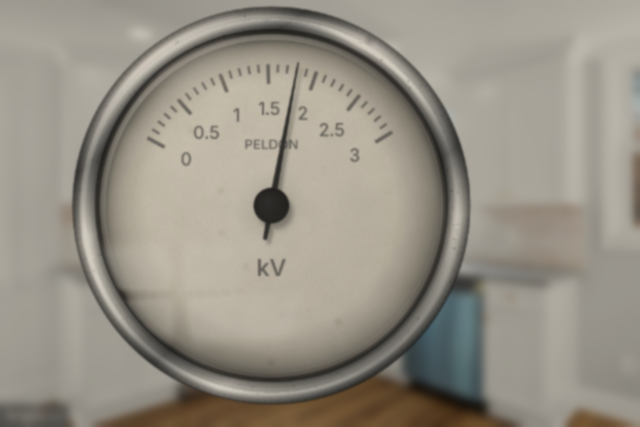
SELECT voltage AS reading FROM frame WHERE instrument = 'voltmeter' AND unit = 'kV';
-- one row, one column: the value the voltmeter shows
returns 1.8 kV
